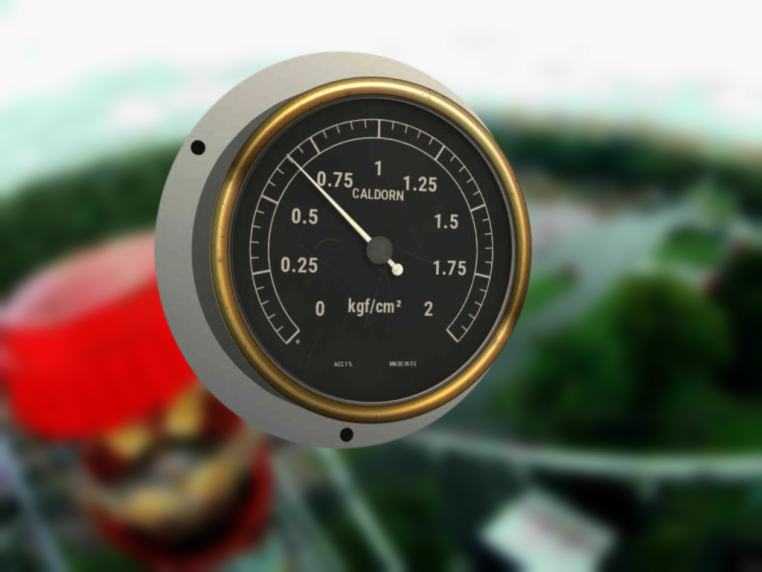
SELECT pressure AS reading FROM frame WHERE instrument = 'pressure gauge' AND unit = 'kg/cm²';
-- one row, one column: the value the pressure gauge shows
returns 0.65 kg/cm²
